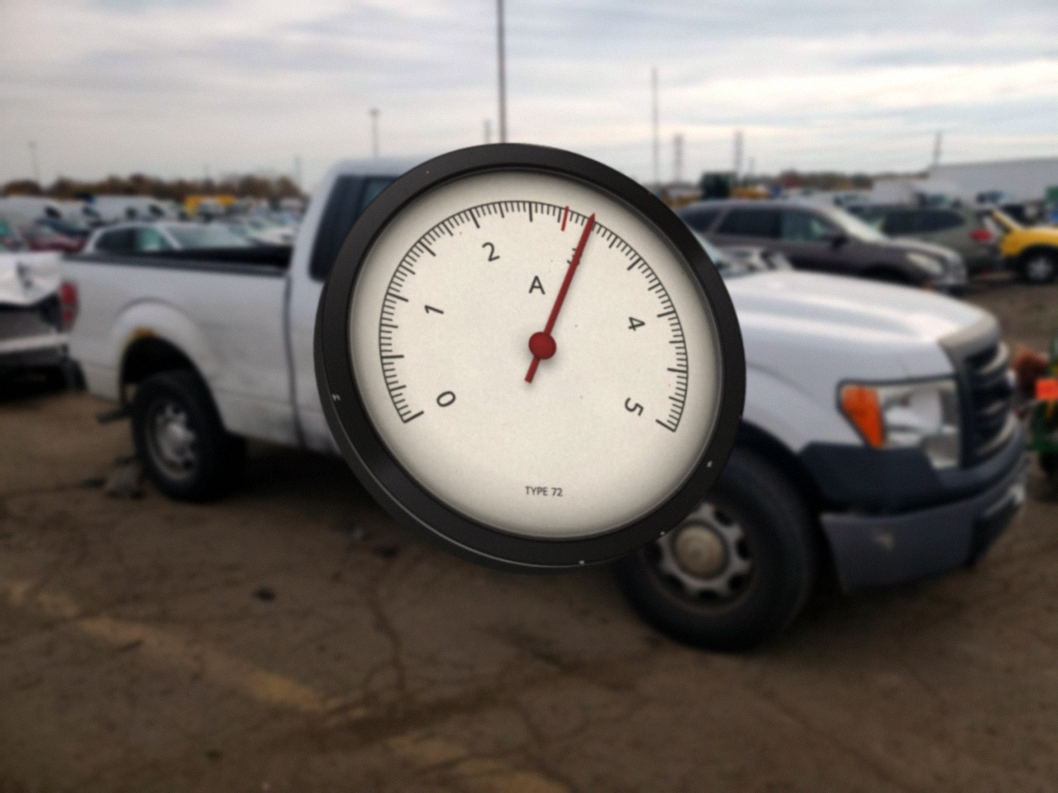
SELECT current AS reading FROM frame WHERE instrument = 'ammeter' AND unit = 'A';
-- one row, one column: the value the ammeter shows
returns 3 A
